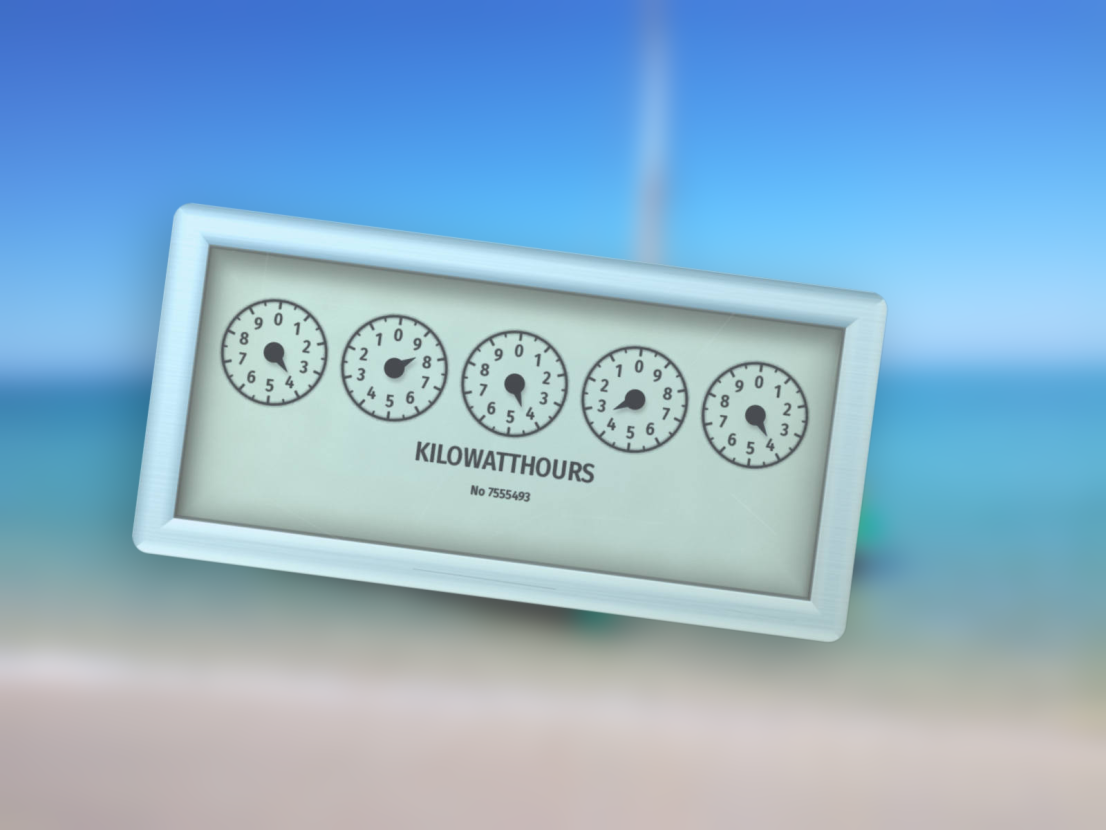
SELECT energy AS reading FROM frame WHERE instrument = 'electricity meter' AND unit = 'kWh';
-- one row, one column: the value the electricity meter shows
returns 38434 kWh
